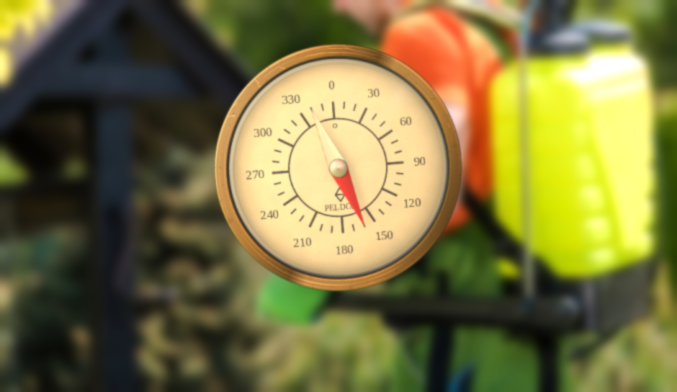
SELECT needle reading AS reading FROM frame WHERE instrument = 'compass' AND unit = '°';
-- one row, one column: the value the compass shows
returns 160 °
